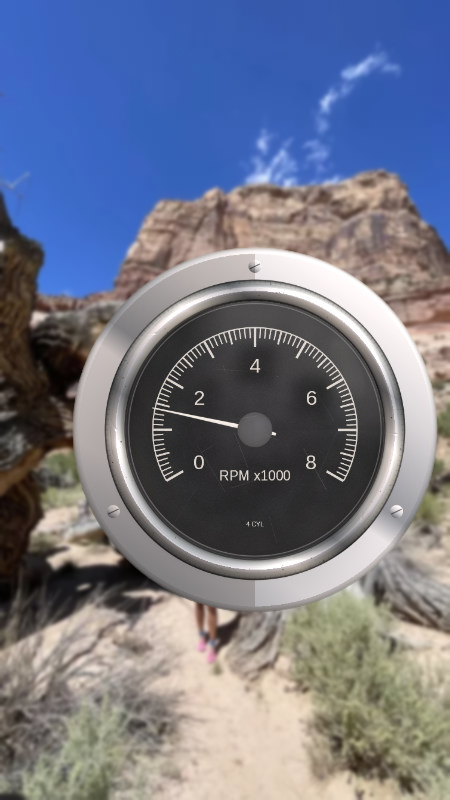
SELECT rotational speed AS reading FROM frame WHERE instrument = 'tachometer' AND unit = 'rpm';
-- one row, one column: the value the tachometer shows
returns 1400 rpm
